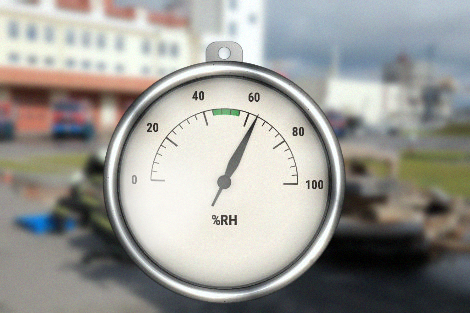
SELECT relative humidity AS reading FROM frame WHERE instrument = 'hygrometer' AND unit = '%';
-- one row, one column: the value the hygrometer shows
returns 64 %
